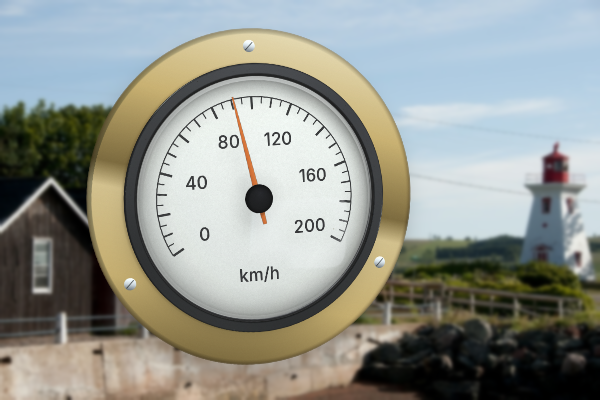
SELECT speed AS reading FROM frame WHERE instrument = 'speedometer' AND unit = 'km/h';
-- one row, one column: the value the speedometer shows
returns 90 km/h
